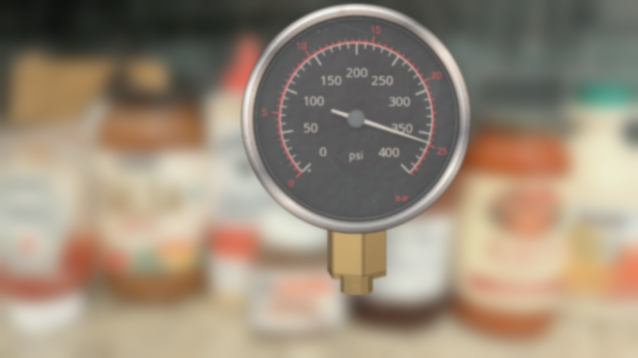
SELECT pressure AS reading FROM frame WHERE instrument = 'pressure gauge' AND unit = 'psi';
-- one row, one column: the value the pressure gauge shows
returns 360 psi
